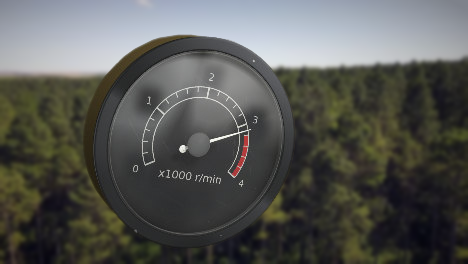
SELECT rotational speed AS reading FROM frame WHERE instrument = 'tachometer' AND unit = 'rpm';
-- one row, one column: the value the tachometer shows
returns 3100 rpm
